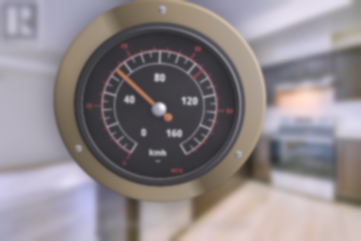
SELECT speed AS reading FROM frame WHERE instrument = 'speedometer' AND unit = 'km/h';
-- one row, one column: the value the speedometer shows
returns 55 km/h
